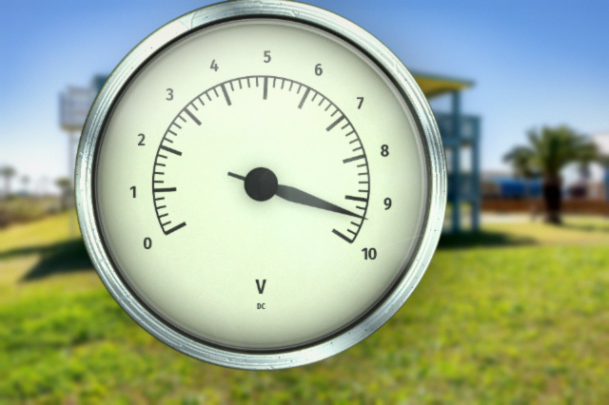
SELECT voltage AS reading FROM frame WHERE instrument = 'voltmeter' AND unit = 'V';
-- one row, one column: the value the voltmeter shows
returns 9.4 V
